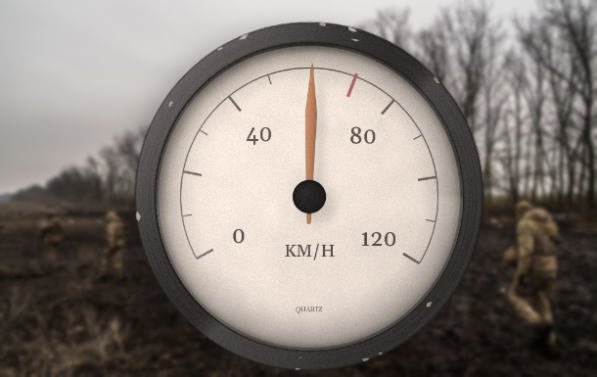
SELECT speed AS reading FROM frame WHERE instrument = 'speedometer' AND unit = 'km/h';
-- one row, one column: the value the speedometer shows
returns 60 km/h
